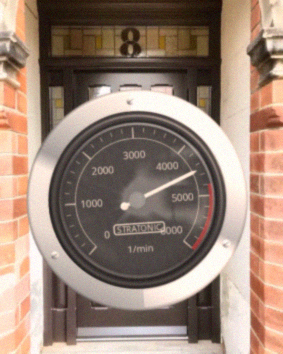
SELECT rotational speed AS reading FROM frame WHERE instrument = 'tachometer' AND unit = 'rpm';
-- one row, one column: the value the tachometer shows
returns 4500 rpm
